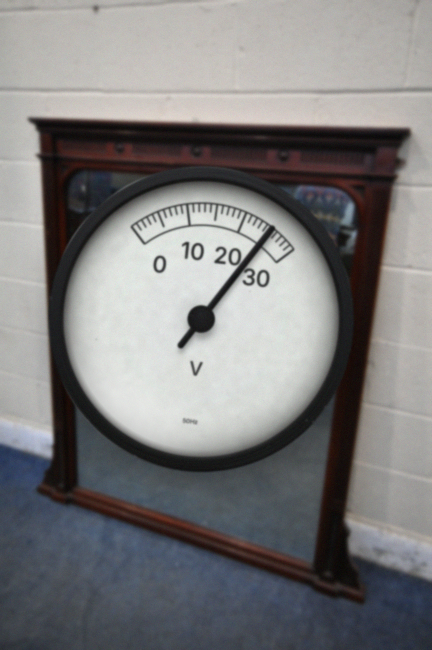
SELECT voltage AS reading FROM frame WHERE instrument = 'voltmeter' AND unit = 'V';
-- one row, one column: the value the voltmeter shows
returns 25 V
